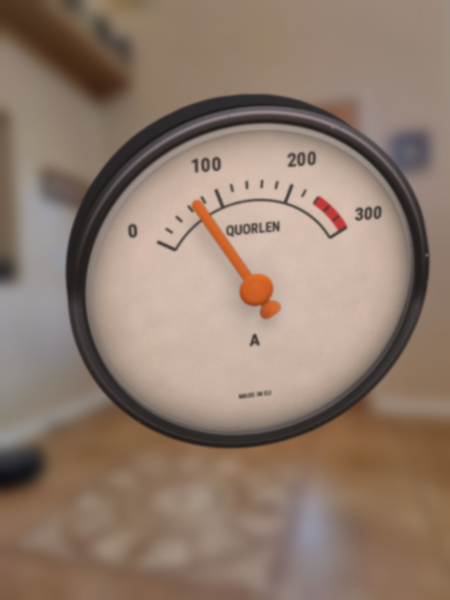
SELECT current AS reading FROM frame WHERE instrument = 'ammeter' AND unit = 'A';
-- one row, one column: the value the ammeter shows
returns 70 A
